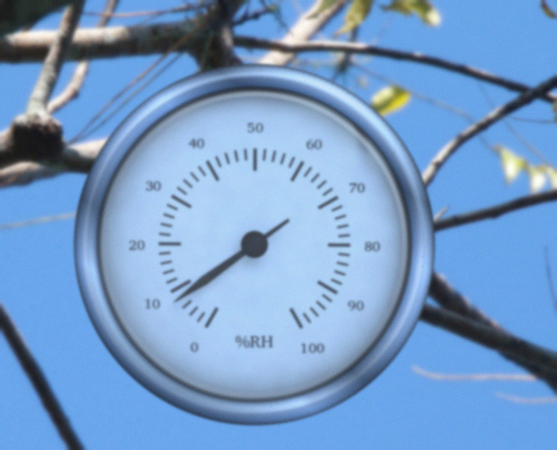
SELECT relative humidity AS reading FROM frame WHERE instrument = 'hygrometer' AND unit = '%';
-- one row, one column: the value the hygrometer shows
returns 8 %
